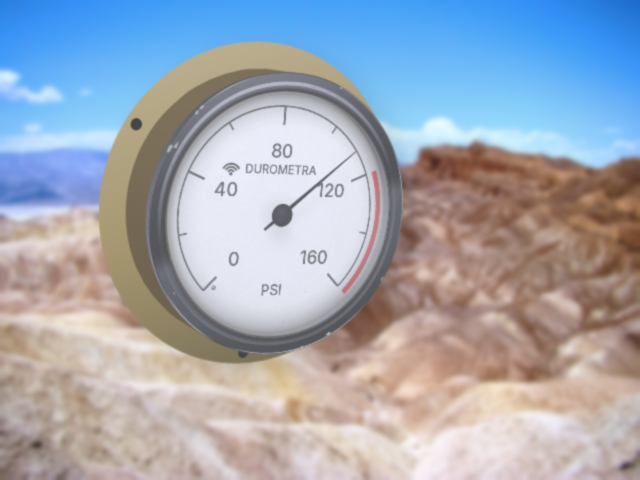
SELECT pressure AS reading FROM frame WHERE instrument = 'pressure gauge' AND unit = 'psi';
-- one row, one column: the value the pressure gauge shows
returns 110 psi
